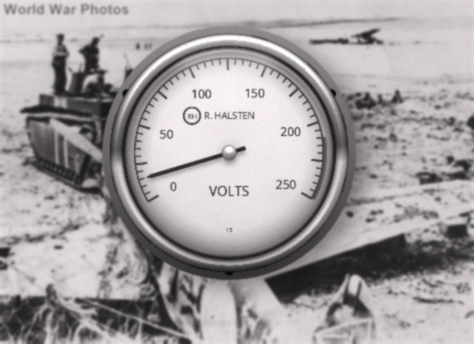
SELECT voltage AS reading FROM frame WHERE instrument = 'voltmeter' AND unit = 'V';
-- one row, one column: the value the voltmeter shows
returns 15 V
